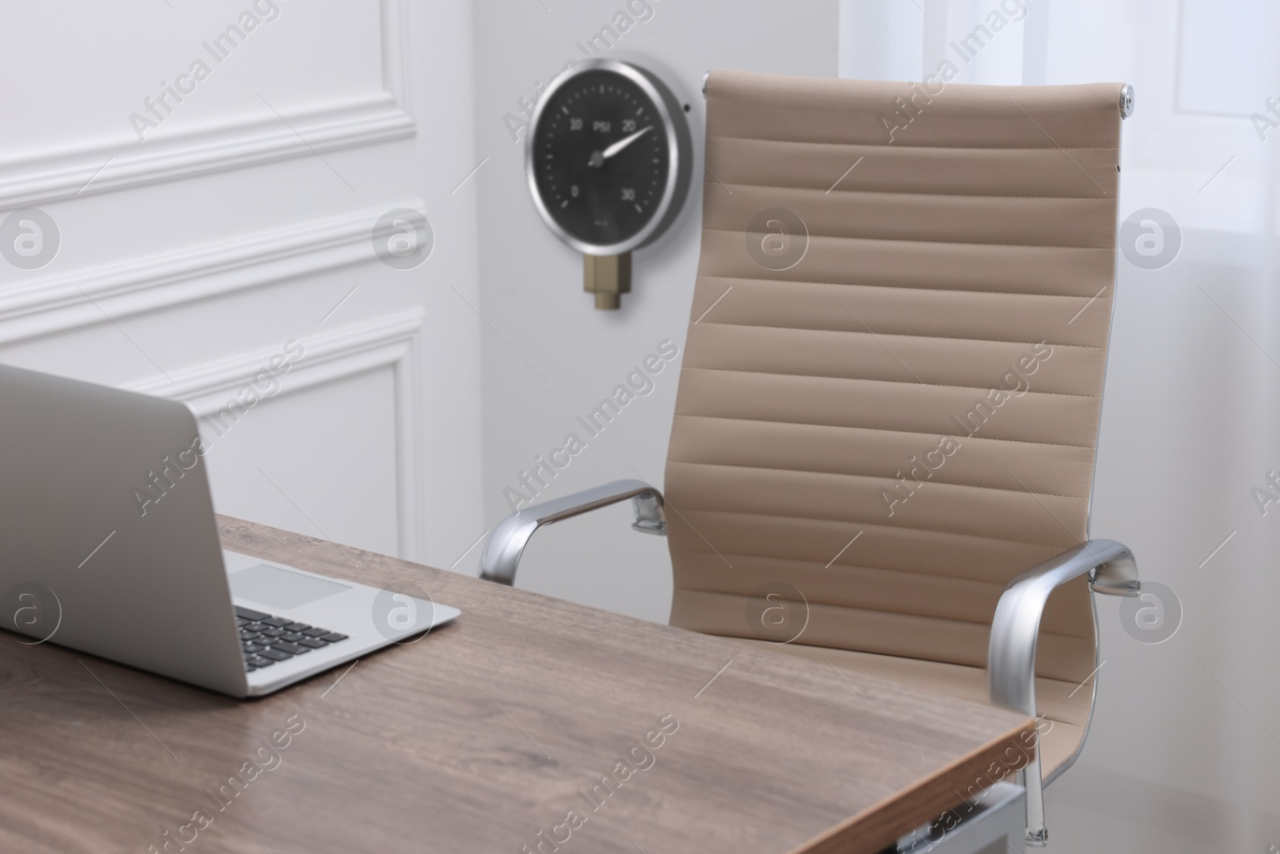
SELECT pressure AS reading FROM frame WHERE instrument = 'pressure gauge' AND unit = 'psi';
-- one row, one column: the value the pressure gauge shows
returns 22 psi
